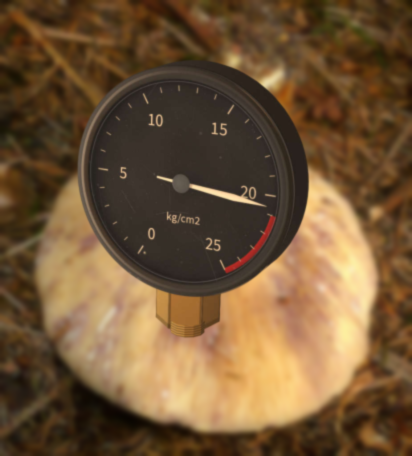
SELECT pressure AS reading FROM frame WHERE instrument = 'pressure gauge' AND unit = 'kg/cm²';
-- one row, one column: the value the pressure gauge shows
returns 20.5 kg/cm²
